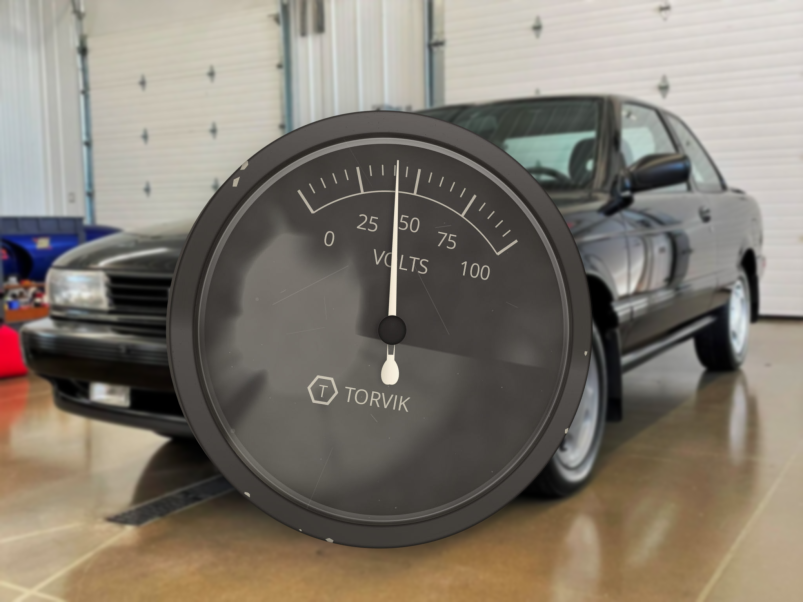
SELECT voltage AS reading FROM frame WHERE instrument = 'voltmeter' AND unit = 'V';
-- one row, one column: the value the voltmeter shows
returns 40 V
